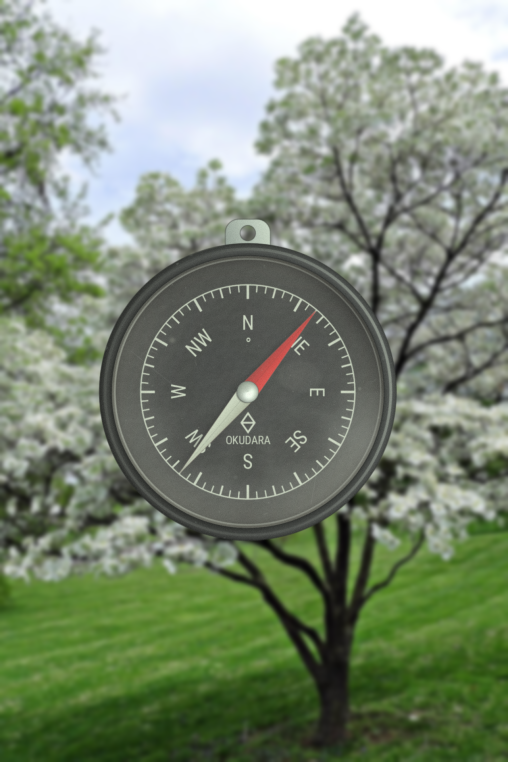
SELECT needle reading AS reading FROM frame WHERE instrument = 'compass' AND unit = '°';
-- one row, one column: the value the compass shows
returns 40 °
